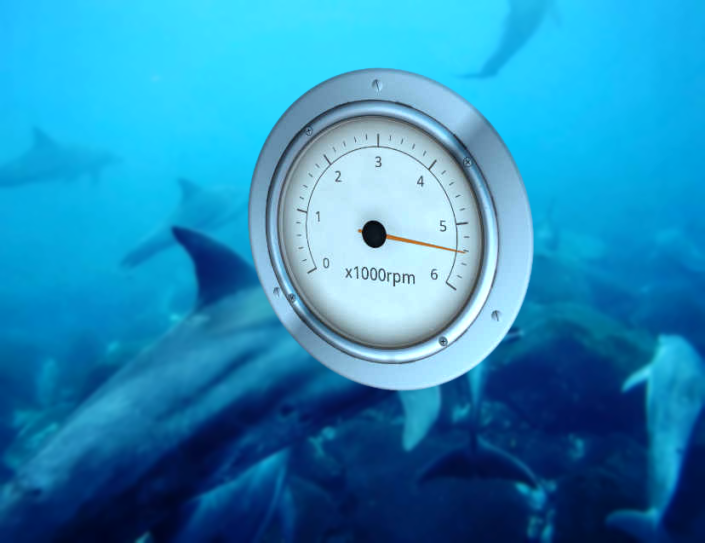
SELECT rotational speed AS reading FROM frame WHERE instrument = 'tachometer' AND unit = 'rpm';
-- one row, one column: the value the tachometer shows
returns 5400 rpm
